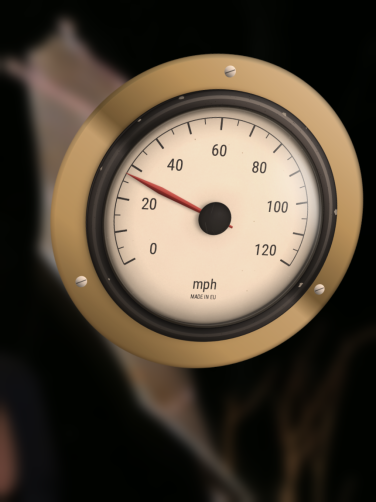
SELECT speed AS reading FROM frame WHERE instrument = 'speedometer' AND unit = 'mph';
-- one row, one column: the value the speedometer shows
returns 27.5 mph
